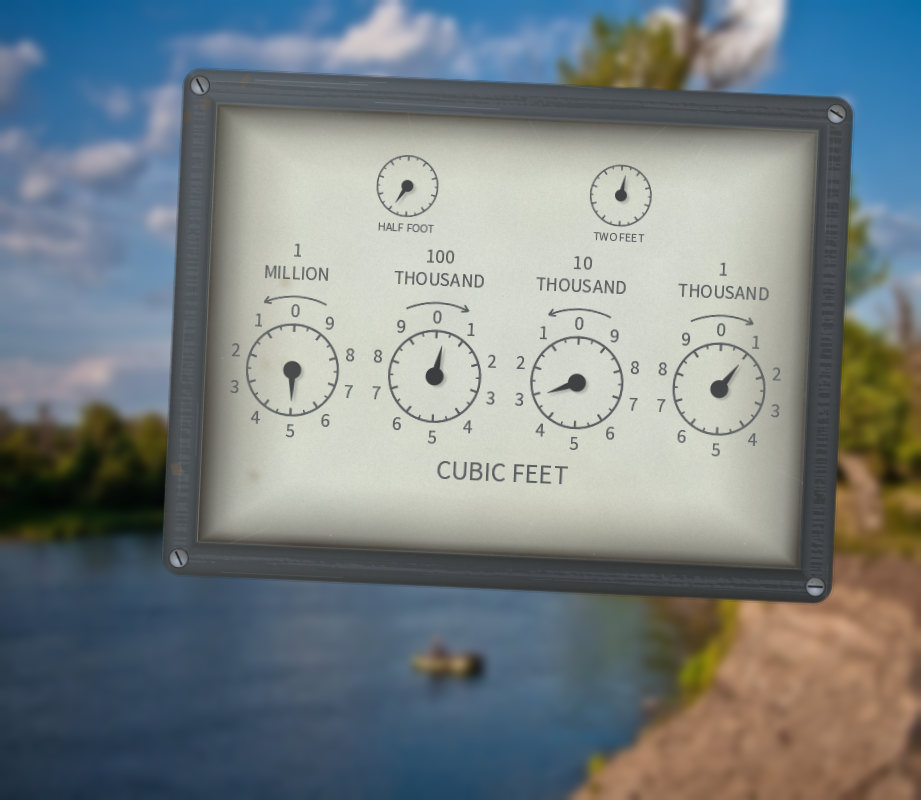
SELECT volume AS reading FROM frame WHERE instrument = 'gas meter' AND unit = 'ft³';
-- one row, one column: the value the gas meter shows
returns 503100 ft³
